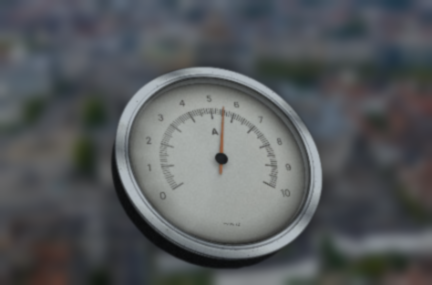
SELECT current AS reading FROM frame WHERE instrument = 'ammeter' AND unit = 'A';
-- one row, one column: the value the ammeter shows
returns 5.5 A
